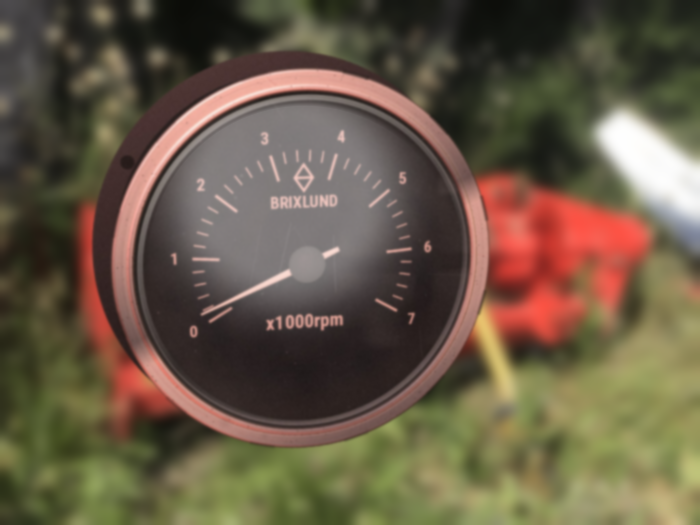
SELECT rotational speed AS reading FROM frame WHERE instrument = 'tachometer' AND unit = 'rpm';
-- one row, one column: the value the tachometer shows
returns 200 rpm
